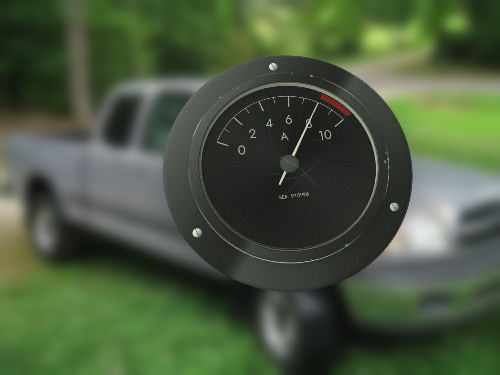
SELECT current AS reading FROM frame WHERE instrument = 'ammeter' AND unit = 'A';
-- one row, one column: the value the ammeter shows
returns 8 A
